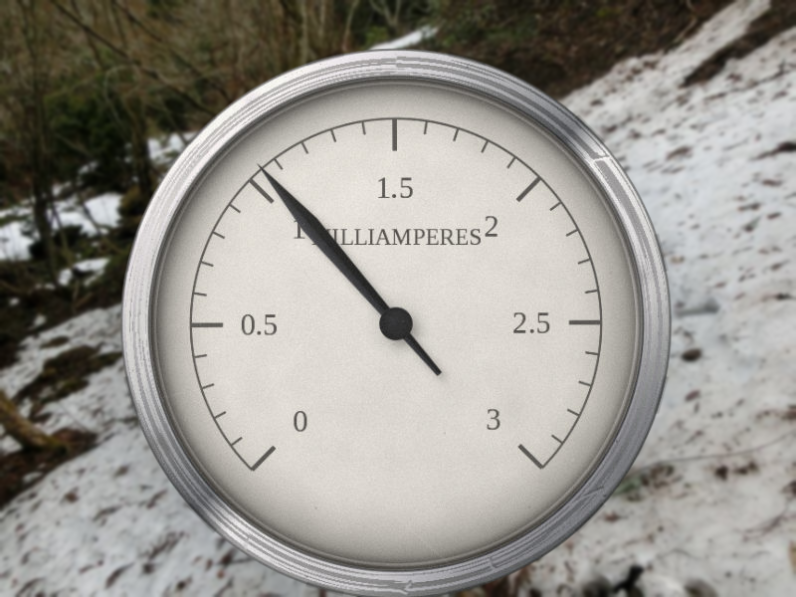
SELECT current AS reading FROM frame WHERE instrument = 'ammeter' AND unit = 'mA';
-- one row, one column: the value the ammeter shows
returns 1.05 mA
